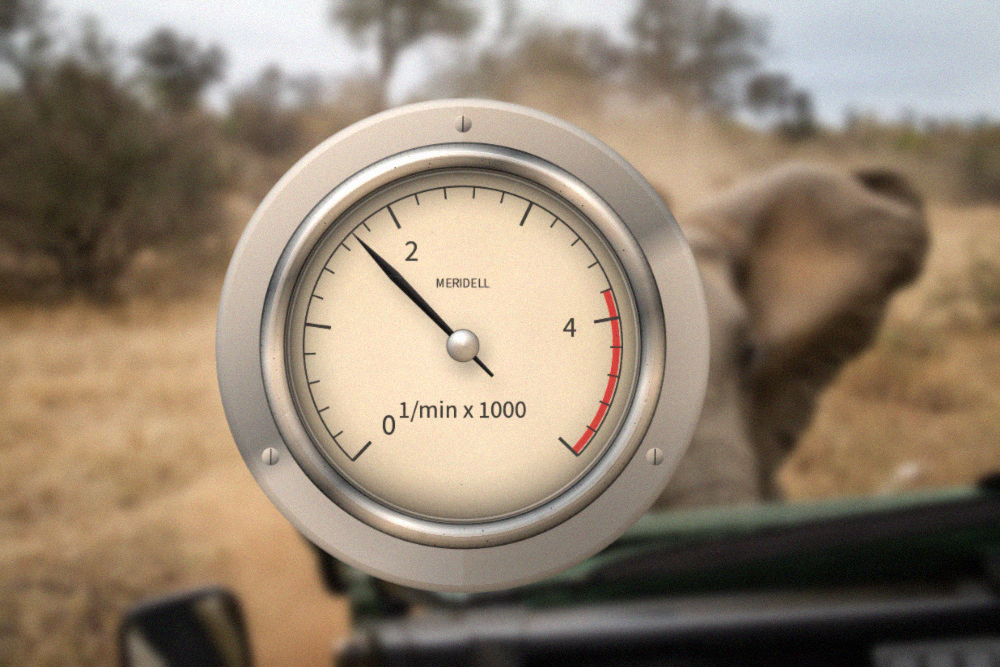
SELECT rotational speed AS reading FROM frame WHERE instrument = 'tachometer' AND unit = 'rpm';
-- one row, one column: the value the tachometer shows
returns 1700 rpm
